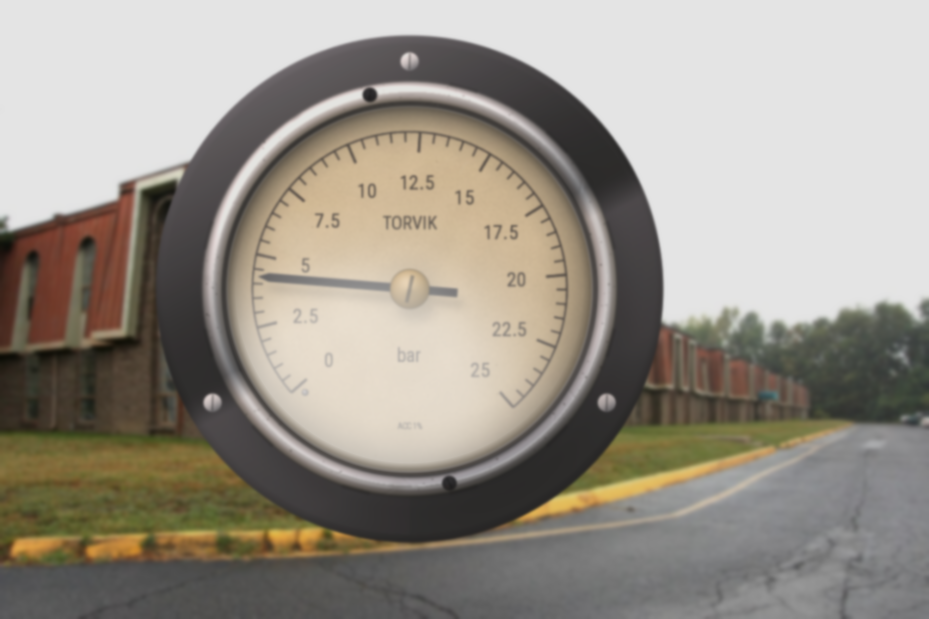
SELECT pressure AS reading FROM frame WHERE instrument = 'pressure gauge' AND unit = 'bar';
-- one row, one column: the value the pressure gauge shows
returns 4.25 bar
